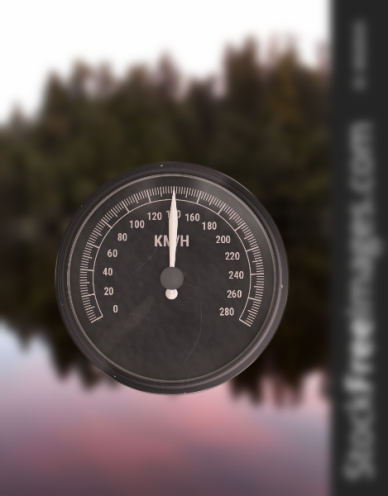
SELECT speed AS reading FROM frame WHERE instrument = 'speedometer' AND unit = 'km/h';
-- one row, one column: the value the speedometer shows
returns 140 km/h
